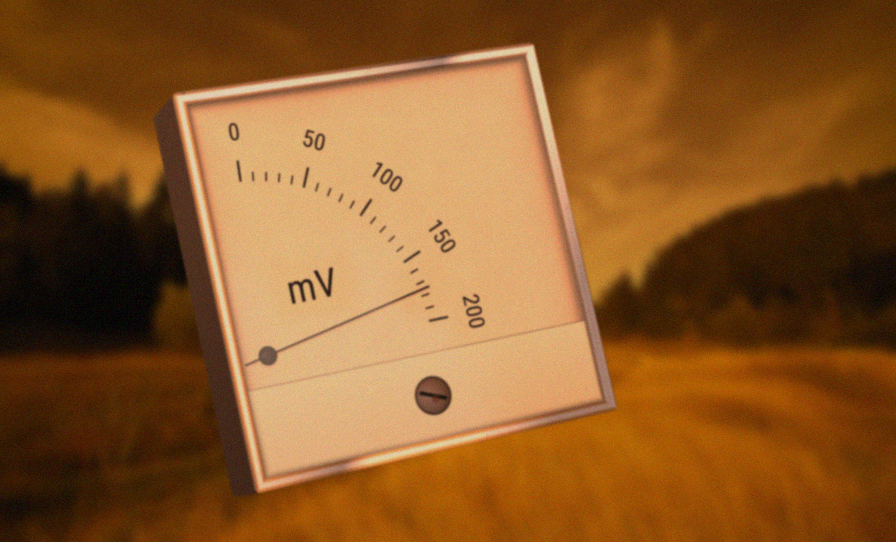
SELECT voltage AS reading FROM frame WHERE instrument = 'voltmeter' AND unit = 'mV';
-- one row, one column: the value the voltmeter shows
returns 175 mV
